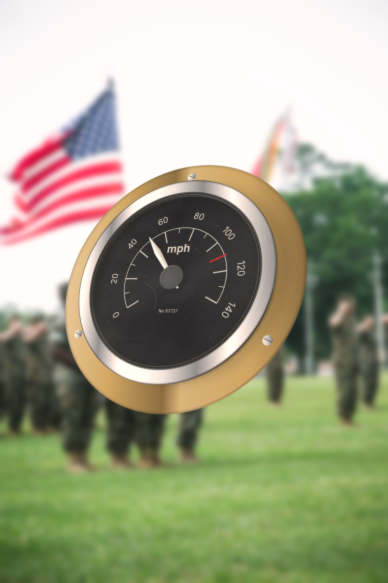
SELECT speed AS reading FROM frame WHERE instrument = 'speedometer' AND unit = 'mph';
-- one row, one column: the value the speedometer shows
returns 50 mph
